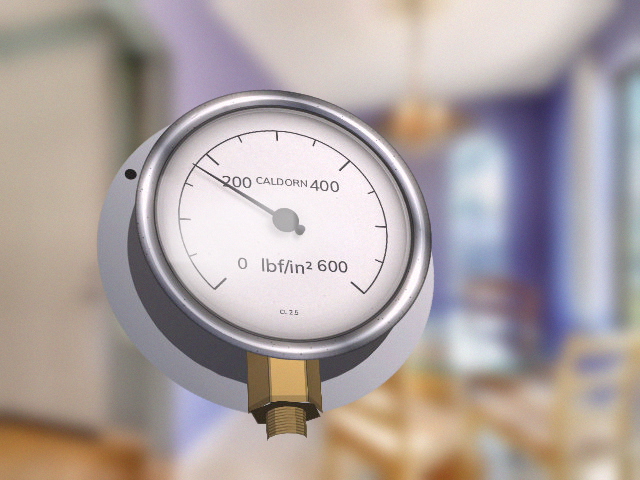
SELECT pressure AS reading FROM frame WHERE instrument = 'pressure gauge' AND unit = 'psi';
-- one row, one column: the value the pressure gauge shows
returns 175 psi
